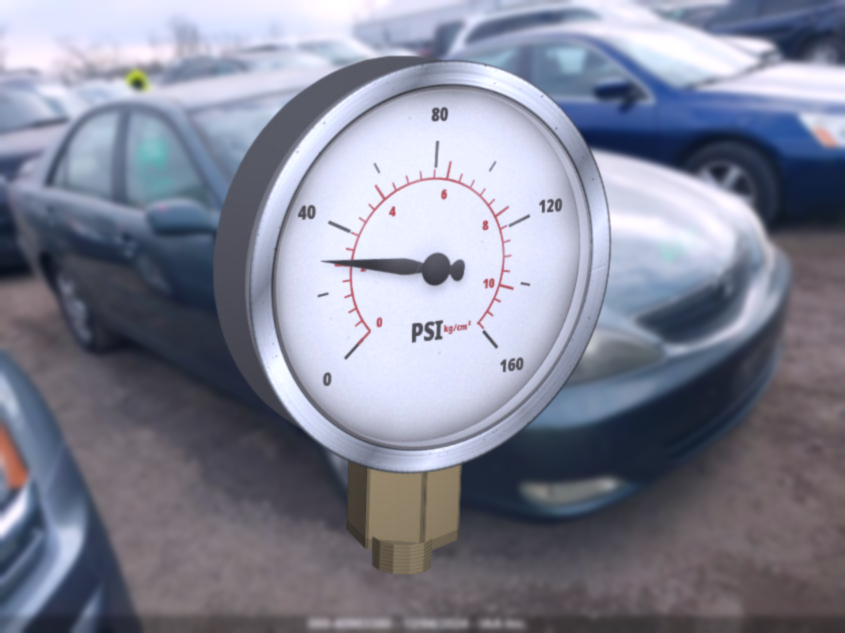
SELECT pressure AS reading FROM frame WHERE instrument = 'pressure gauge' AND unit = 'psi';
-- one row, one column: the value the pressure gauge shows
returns 30 psi
